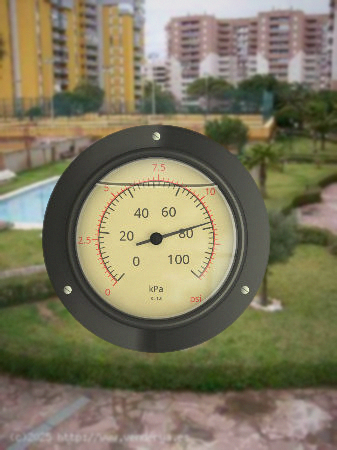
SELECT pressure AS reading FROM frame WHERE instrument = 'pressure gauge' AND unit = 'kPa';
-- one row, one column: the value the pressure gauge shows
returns 78 kPa
